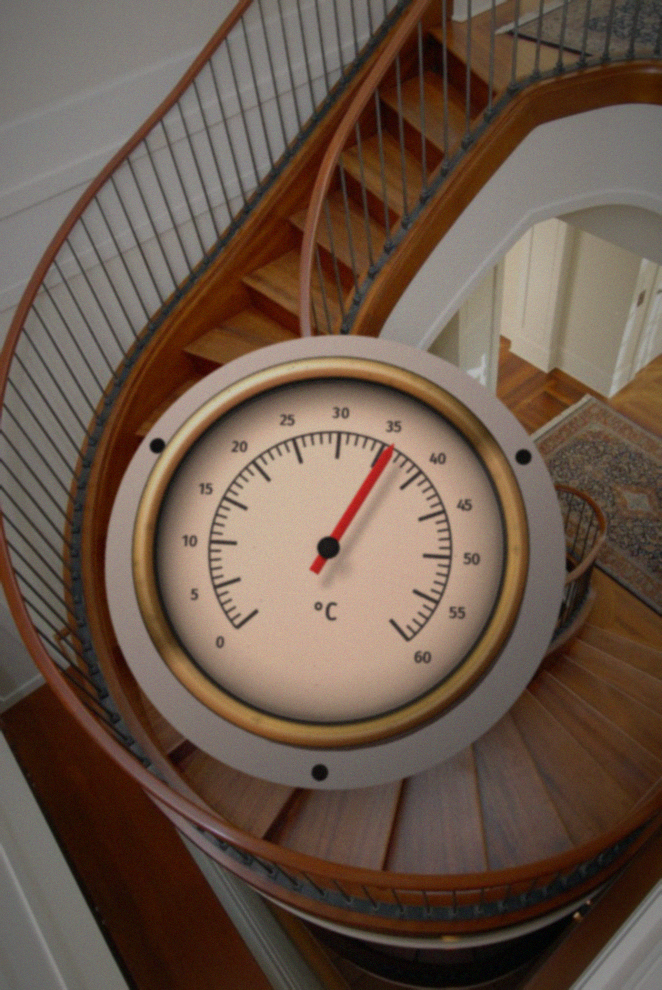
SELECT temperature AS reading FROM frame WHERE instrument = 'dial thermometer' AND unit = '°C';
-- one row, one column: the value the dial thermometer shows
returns 36 °C
